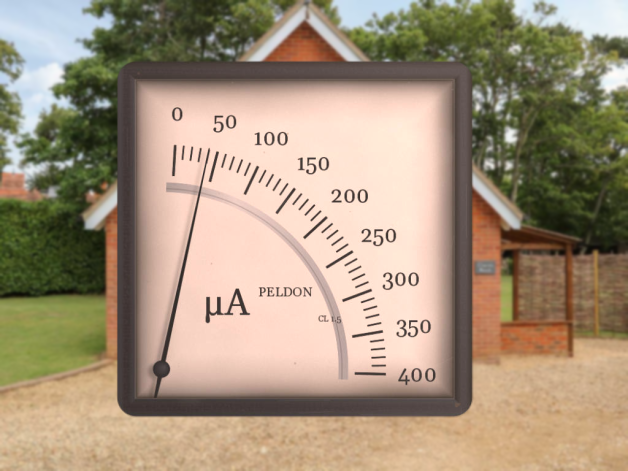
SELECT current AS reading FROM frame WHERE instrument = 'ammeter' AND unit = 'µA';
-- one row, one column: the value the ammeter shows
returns 40 µA
